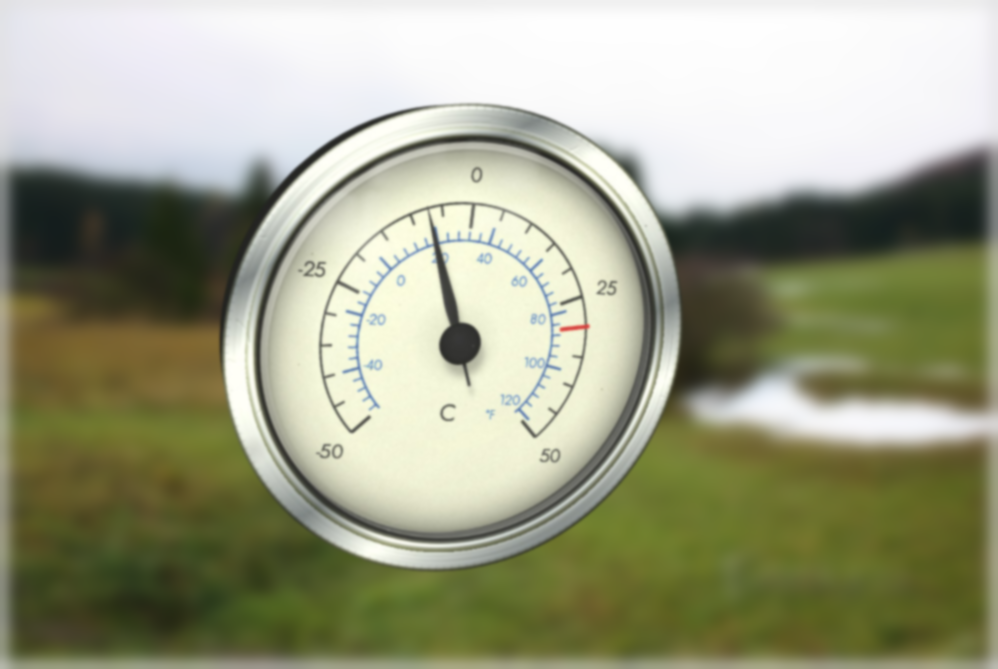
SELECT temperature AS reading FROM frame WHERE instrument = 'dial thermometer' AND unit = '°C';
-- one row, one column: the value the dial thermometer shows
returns -7.5 °C
